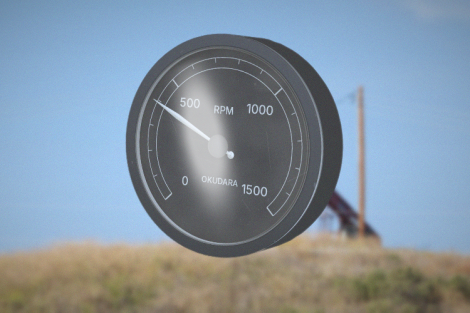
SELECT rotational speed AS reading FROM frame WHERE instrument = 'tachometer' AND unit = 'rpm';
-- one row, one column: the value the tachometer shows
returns 400 rpm
